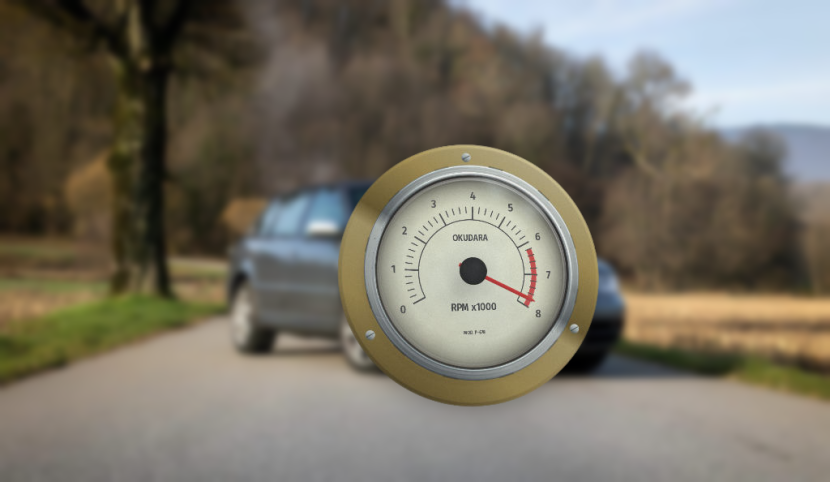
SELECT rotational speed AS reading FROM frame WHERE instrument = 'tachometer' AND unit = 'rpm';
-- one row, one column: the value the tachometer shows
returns 7800 rpm
